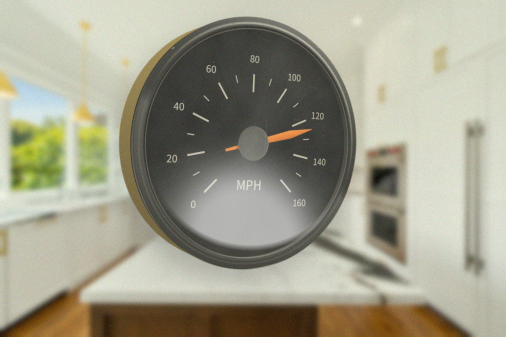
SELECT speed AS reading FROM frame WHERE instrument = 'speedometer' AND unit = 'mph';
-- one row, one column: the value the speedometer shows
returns 125 mph
